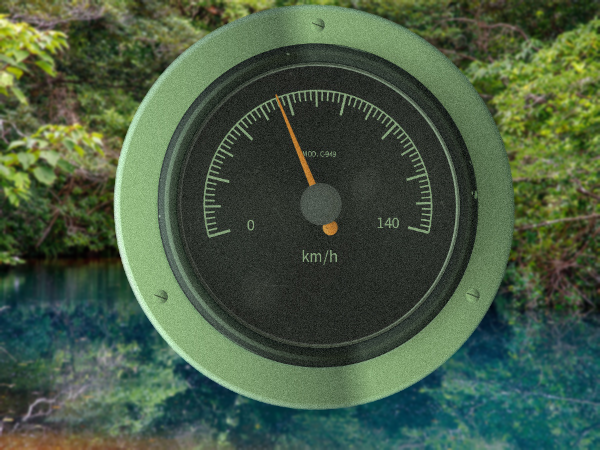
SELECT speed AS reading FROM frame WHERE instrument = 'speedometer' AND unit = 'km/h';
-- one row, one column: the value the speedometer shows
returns 56 km/h
